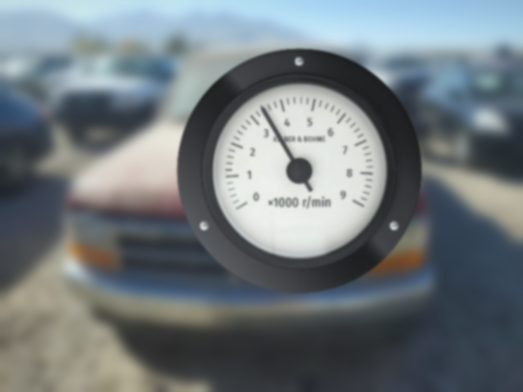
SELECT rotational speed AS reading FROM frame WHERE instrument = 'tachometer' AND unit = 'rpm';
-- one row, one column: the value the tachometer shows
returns 3400 rpm
